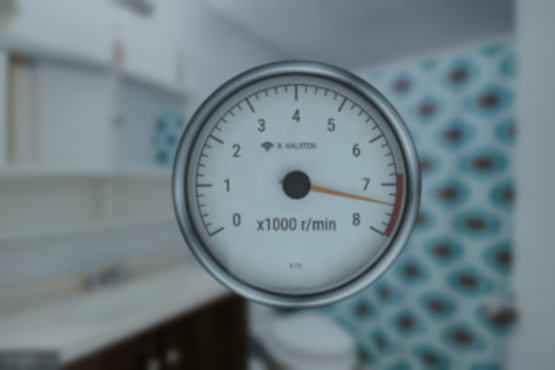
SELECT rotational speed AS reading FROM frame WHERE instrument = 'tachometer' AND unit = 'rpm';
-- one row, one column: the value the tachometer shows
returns 7400 rpm
